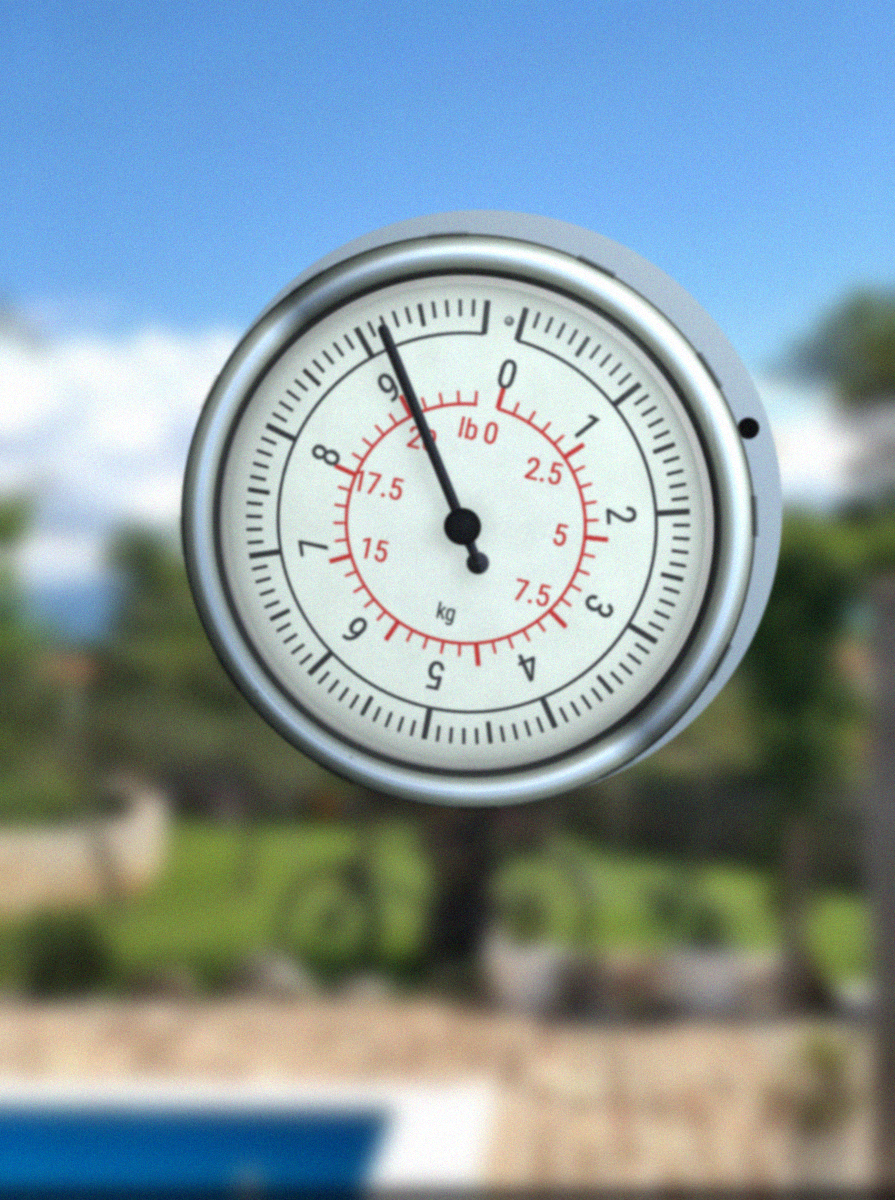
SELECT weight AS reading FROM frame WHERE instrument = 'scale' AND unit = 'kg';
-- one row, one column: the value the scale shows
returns 9.2 kg
